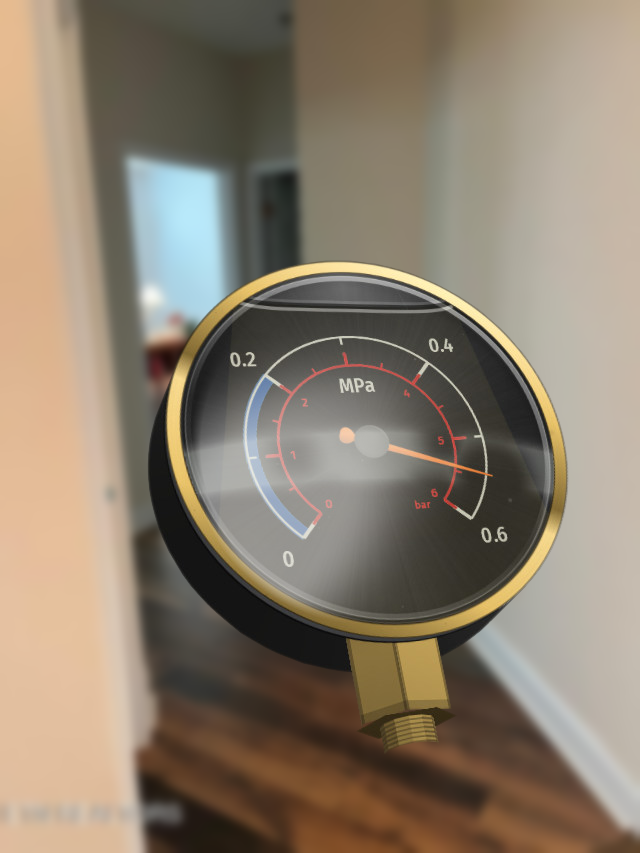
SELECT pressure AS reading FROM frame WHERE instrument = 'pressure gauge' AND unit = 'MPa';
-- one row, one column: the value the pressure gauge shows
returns 0.55 MPa
